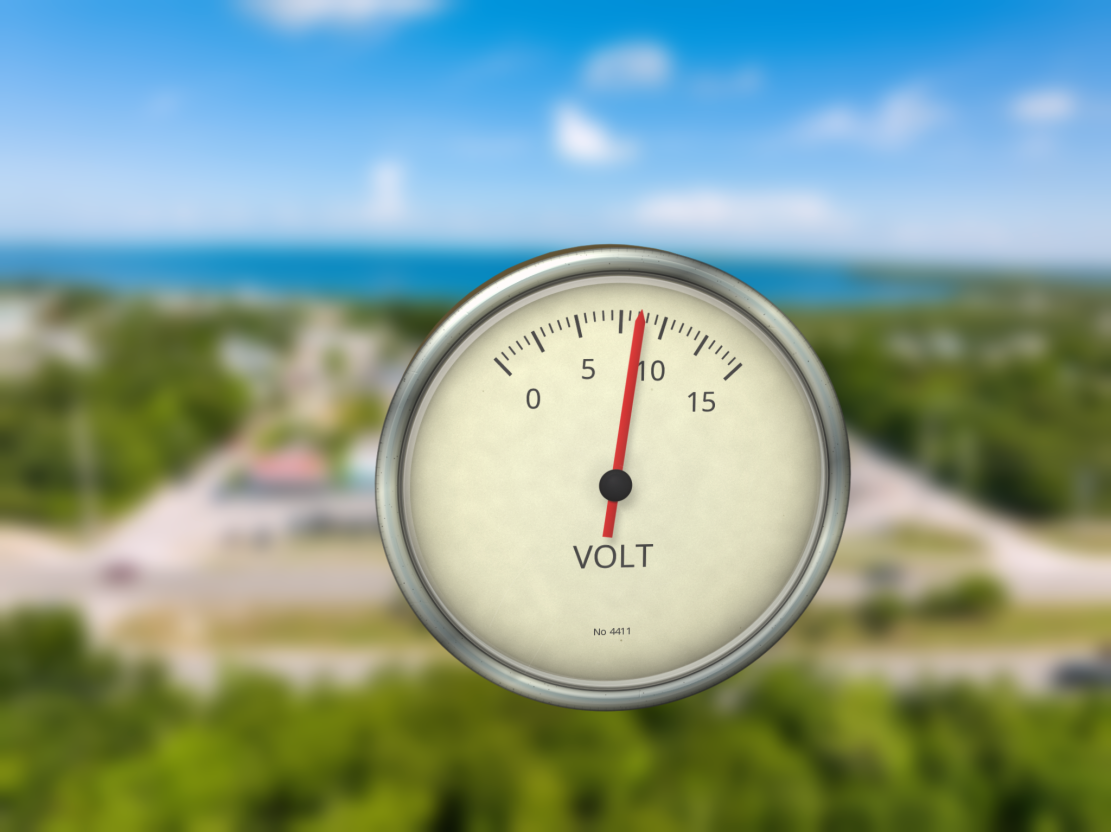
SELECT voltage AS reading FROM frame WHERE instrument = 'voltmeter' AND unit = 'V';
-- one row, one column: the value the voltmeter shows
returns 8.5 V
